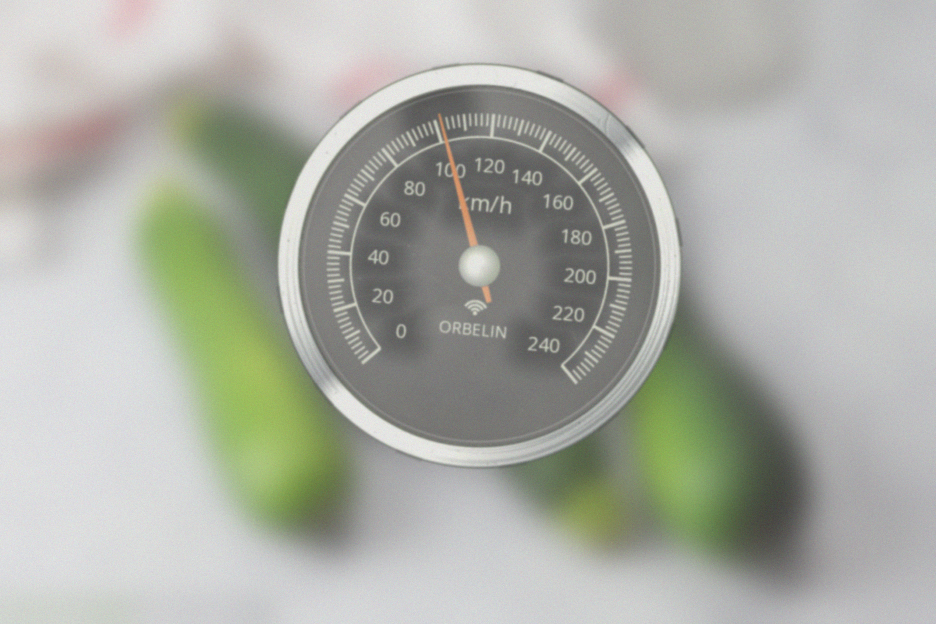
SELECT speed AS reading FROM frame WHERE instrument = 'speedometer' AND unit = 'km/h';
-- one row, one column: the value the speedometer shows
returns 102 km/h
